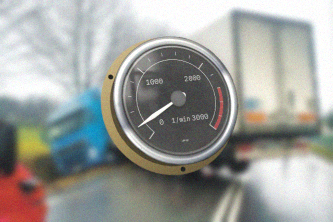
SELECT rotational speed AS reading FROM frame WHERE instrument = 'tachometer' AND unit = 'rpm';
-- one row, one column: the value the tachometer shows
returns 200 rpm
